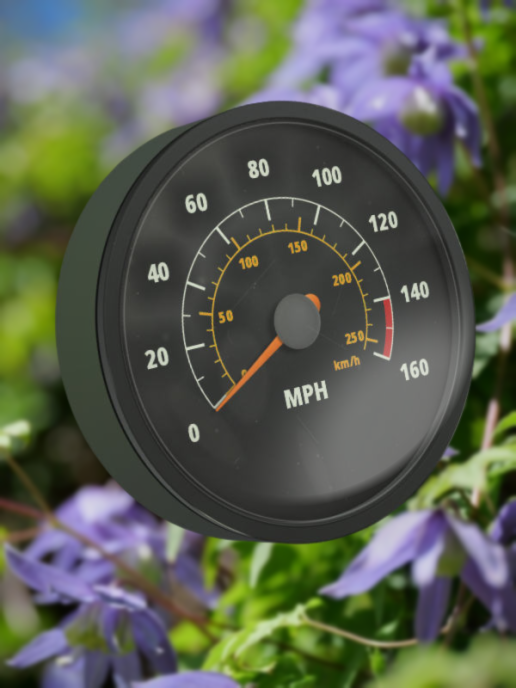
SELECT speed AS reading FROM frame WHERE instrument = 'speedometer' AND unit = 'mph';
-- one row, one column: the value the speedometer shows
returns 0 mph
